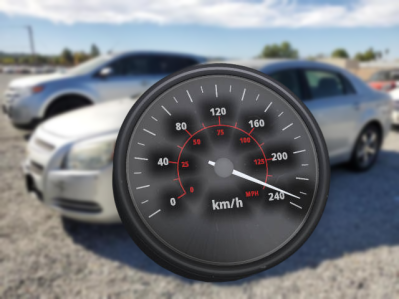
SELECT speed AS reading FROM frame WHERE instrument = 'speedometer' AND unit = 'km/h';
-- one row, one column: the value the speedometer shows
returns 235 km/h
